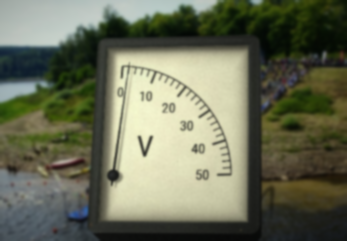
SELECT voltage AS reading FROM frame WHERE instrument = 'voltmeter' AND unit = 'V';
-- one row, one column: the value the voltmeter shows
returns 2 V
